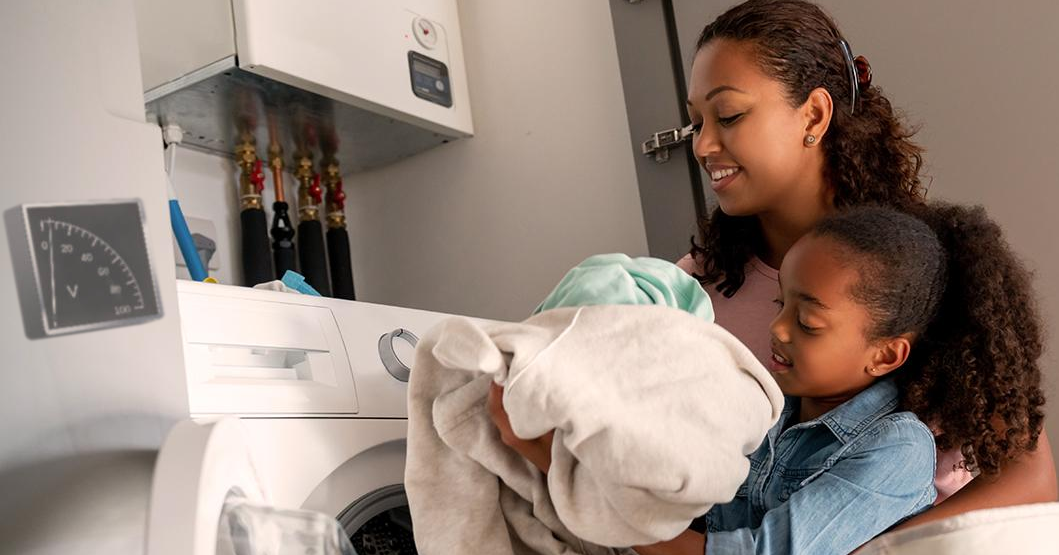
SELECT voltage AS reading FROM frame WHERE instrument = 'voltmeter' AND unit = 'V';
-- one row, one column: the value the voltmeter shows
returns 5 V
